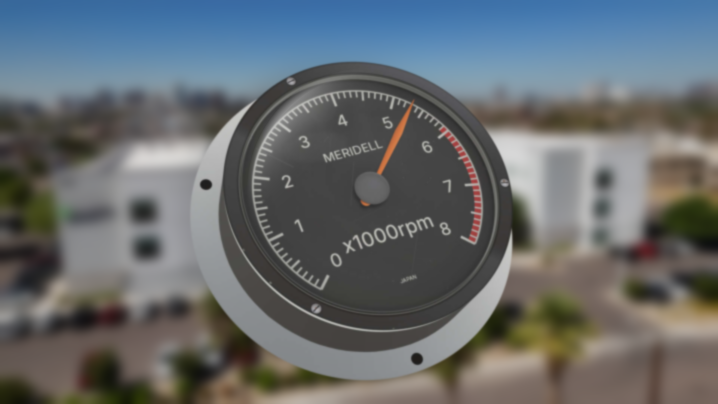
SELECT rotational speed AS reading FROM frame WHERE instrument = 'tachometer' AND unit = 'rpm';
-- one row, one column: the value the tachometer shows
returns 5300 rpm
